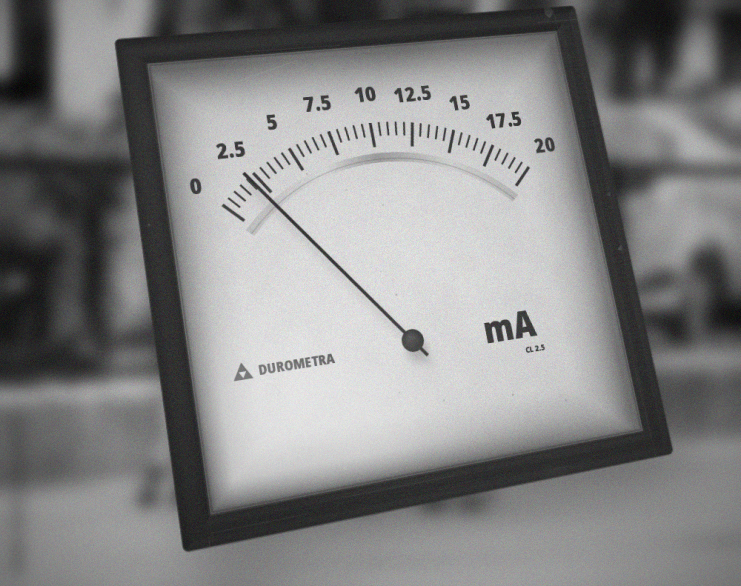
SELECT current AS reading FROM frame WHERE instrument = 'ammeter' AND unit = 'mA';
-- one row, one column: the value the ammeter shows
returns 2 mA
